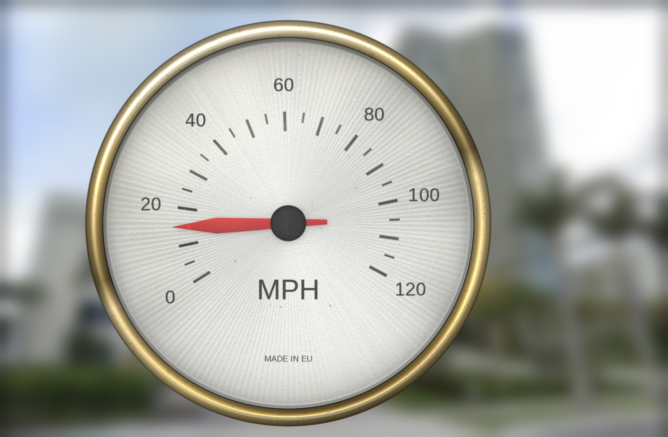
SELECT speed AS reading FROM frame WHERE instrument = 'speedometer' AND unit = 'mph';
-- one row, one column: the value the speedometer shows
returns 15 mph
